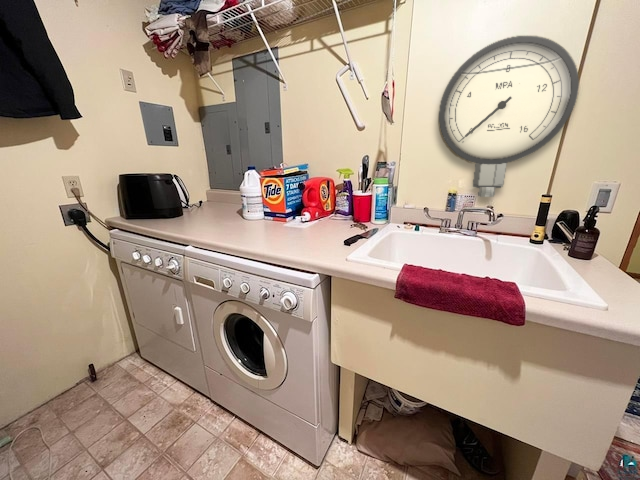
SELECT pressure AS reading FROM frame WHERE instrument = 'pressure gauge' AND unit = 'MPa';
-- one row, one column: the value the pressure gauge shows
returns 0 MPa
